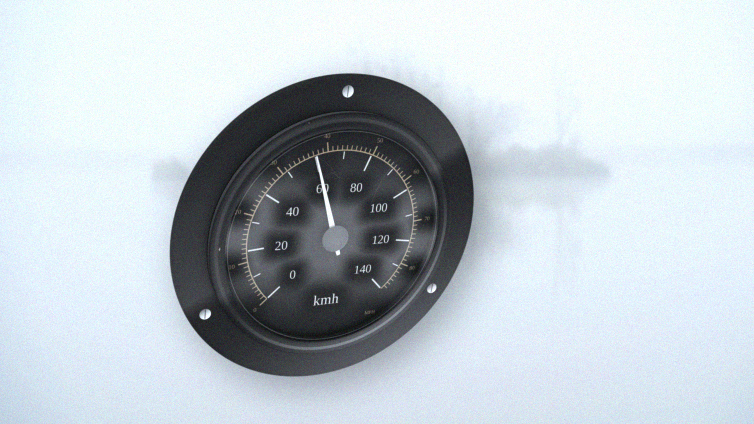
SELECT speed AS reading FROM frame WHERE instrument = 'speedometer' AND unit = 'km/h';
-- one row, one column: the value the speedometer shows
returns 60 km/h
